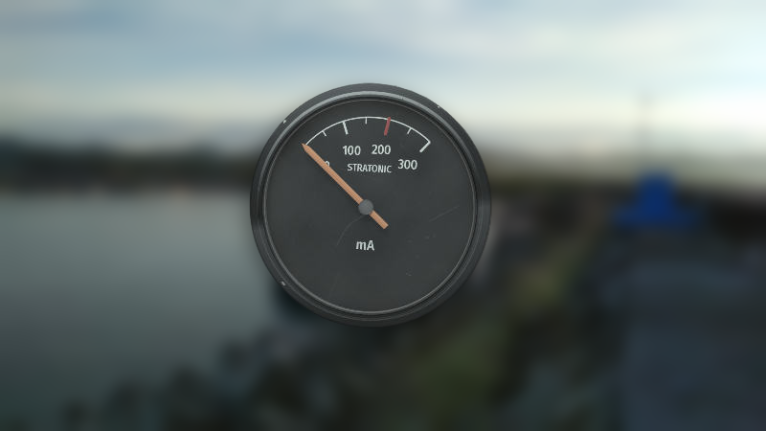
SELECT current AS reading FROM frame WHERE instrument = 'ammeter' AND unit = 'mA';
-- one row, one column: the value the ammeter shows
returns 0 mA
